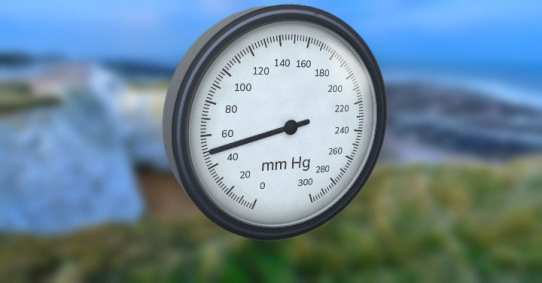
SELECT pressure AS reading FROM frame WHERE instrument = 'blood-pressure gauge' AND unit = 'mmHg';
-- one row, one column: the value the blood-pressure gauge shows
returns 50 mmHg
